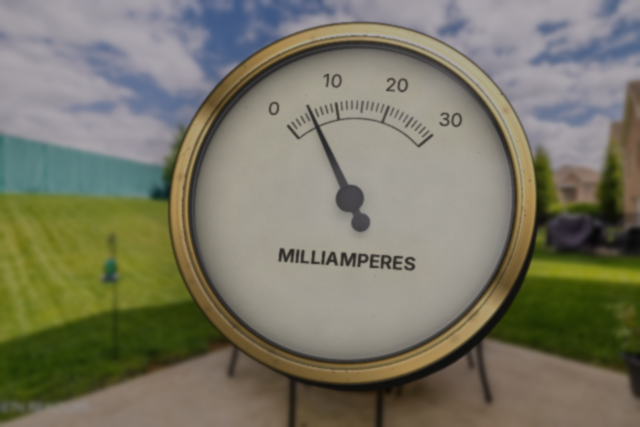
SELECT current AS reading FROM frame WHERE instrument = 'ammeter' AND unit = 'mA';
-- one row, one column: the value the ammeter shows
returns 5 mA
